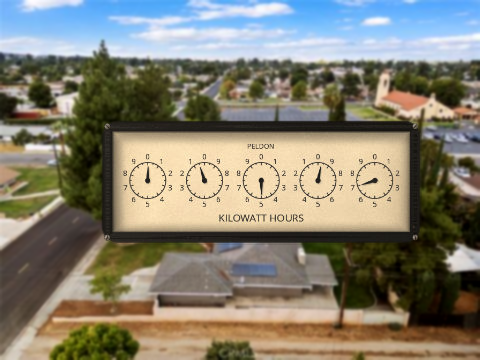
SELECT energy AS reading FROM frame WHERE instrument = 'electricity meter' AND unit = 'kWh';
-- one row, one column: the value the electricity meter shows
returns 497 kWh
